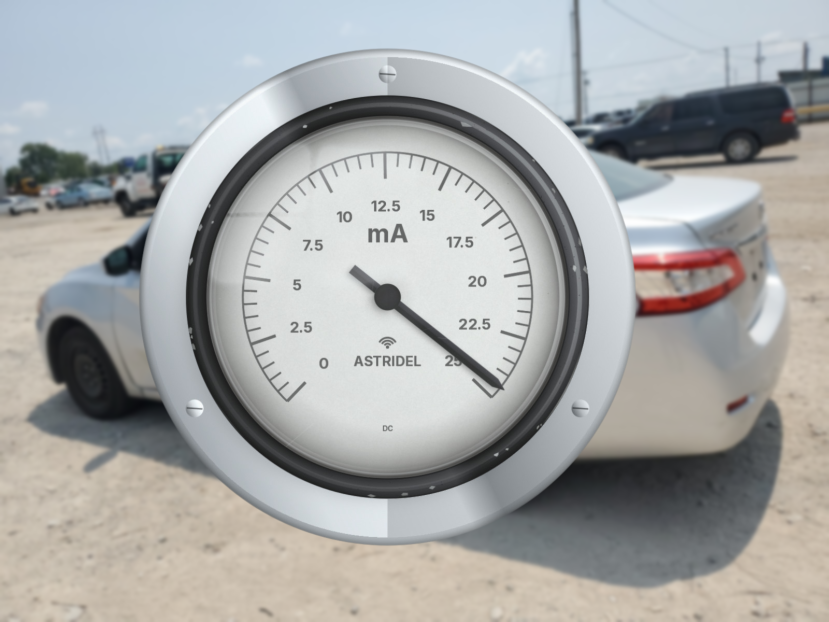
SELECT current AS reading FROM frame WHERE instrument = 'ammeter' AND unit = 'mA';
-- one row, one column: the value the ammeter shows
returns 24.5 mA
